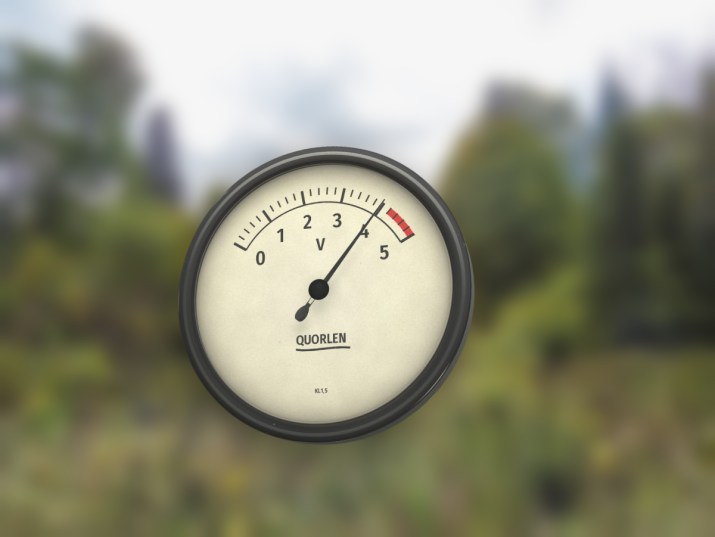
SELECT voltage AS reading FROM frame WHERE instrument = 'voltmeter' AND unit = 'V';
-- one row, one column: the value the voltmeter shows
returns 4 V
